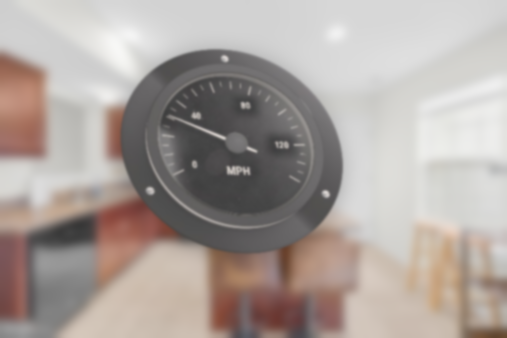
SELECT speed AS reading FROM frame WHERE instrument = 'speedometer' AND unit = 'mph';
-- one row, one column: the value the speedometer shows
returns 30 mph
